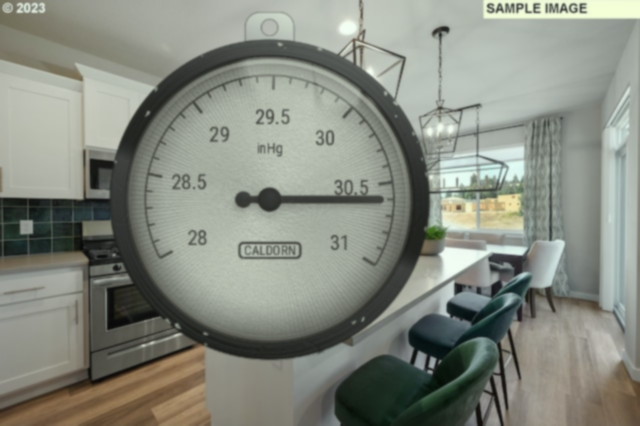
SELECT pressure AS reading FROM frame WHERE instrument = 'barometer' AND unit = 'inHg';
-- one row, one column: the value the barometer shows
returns 30.6 inHg
